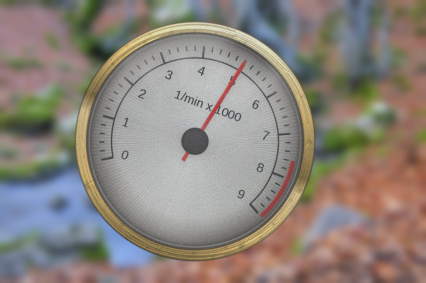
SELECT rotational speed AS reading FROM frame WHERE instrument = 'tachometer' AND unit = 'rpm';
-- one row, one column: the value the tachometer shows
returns 5000 rpm
